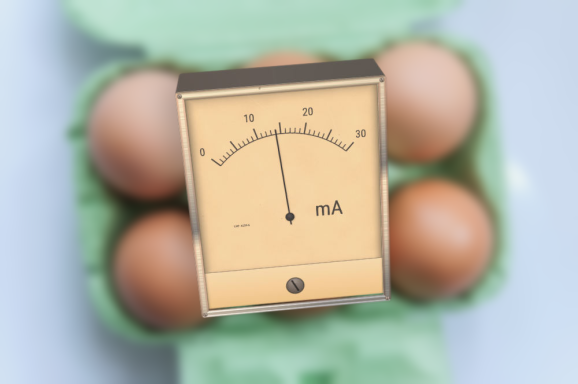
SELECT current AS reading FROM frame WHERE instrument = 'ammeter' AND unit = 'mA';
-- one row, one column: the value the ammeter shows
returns 14 mA
